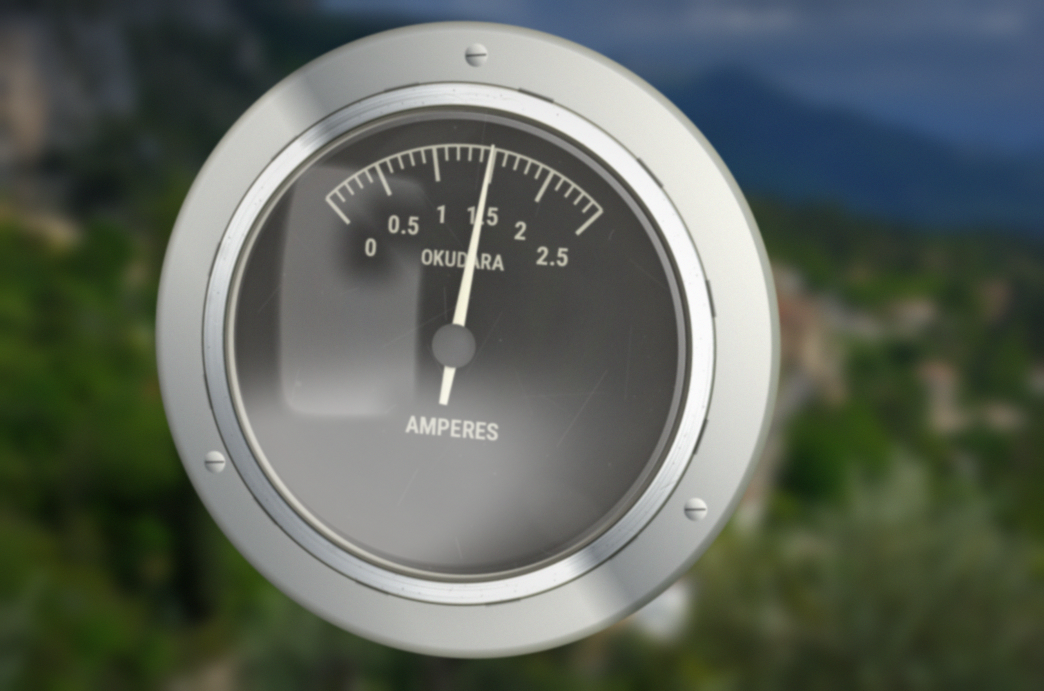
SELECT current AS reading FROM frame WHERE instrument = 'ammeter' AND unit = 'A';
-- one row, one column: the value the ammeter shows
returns 1.5 A
